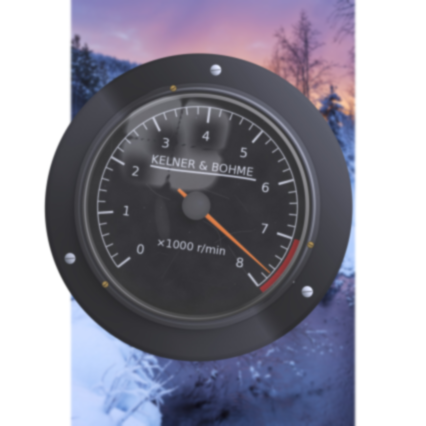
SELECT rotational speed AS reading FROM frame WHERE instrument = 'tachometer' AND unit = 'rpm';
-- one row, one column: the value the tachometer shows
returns 7700 rpm
